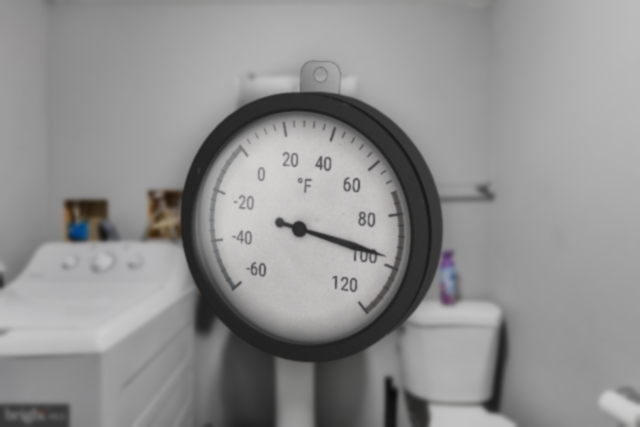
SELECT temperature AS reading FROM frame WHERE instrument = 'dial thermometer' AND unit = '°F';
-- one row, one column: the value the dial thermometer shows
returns 96 °F
